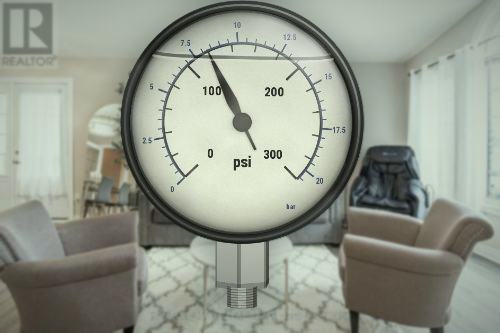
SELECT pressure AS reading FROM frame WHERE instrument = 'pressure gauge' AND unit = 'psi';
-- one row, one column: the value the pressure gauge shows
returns 120 psi
